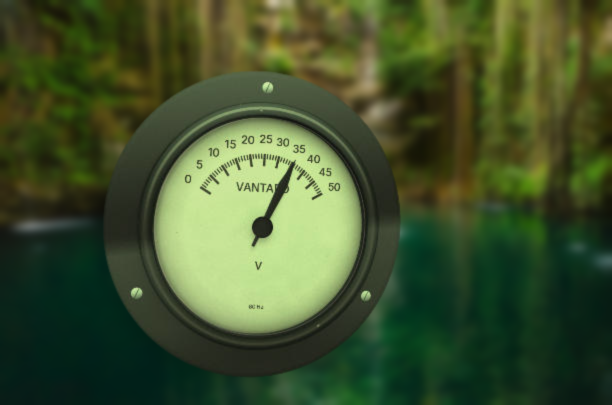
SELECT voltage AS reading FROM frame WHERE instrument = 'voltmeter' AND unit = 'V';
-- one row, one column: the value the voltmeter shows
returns 35 V
